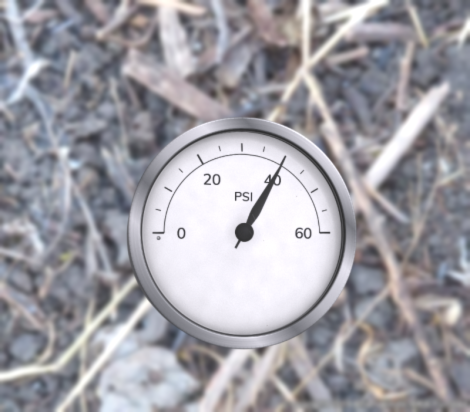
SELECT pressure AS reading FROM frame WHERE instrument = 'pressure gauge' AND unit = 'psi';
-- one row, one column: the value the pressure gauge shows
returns 40 psi
